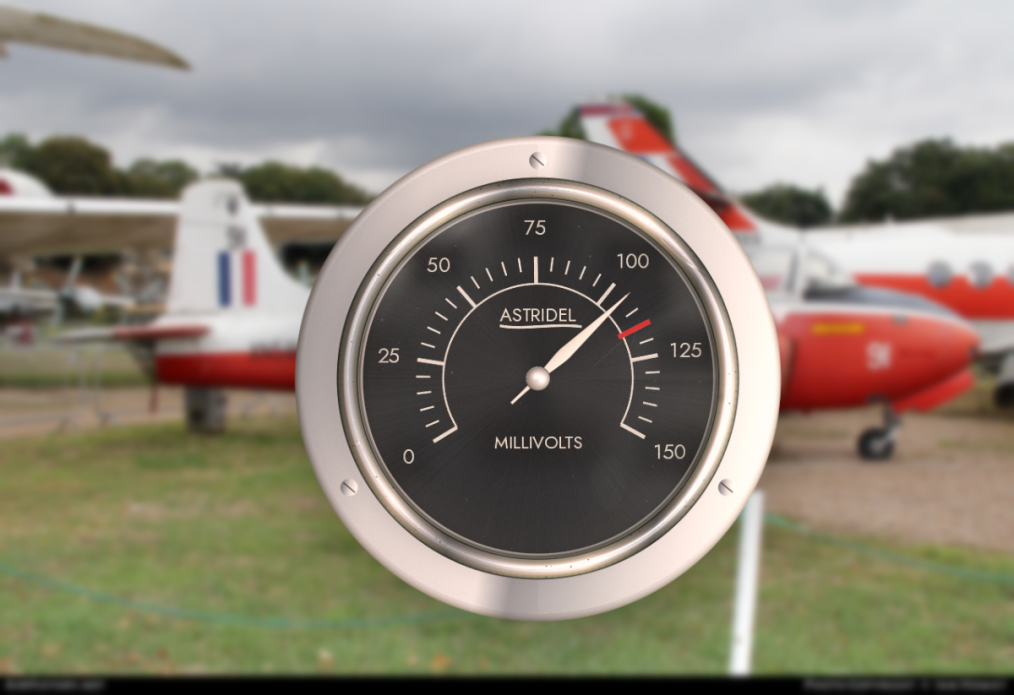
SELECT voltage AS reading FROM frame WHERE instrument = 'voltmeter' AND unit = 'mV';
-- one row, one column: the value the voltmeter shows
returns 105 mV
